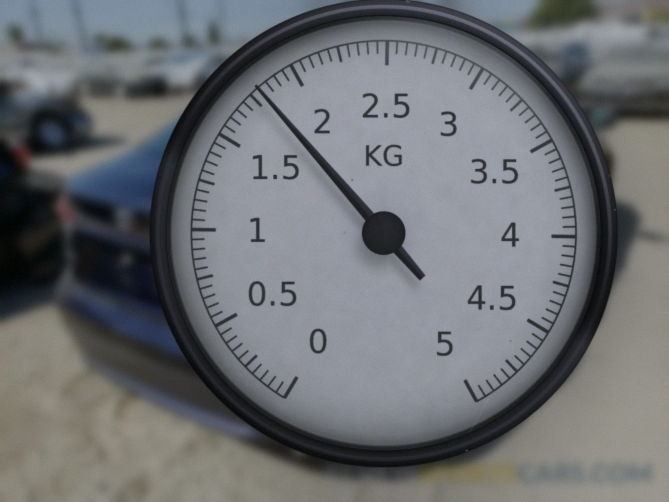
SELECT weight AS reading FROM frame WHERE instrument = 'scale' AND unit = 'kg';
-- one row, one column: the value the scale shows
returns 1.8 kg
